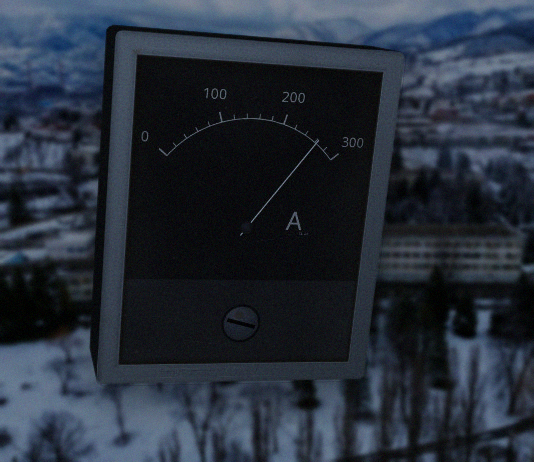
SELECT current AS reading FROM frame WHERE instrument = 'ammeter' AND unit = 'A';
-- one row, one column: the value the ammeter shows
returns 260 A
